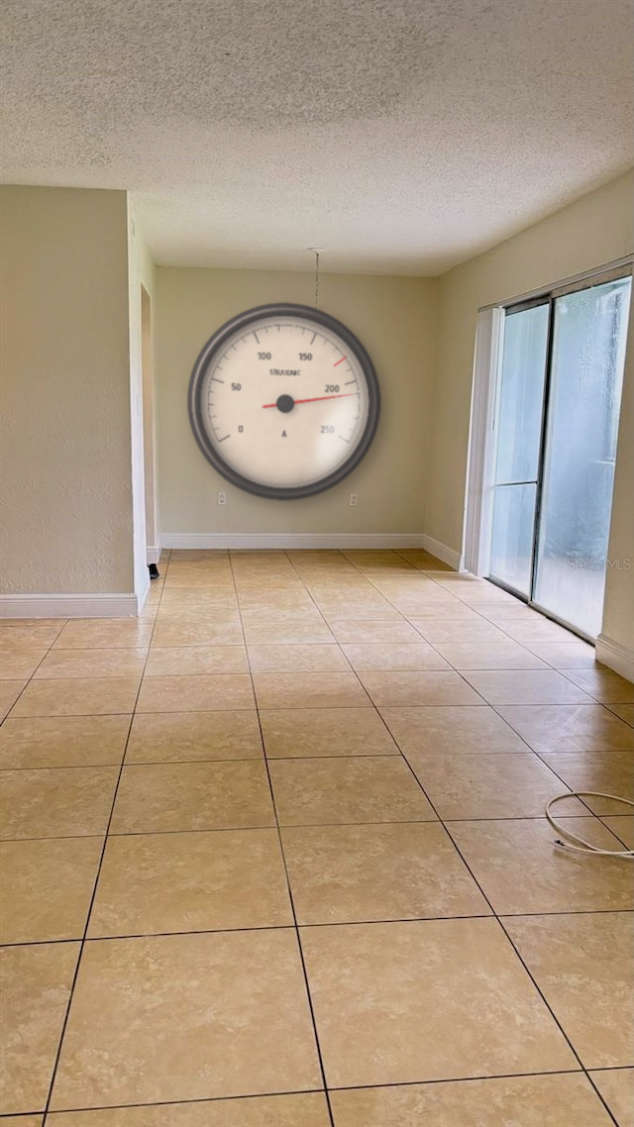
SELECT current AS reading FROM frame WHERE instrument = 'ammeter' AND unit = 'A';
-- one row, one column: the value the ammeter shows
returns 210 A
